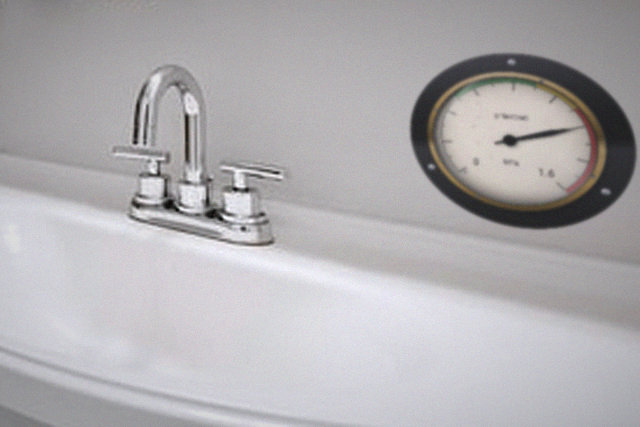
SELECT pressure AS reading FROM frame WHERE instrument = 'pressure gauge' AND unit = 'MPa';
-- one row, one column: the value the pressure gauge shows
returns 1.2 MPa
